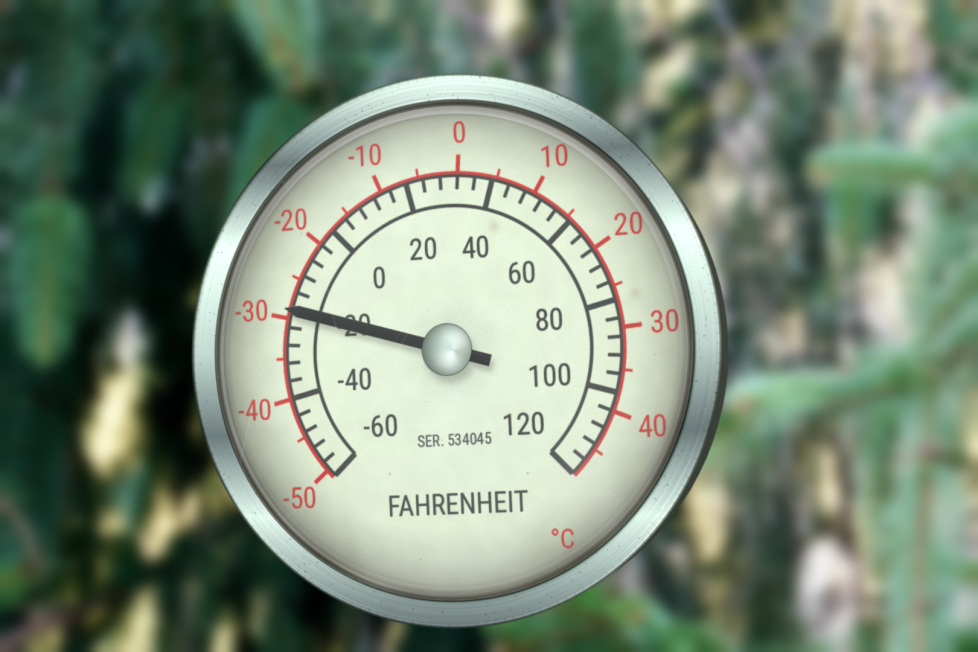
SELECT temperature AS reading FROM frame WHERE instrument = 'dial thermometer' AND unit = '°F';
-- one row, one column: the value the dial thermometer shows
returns -20 °F
